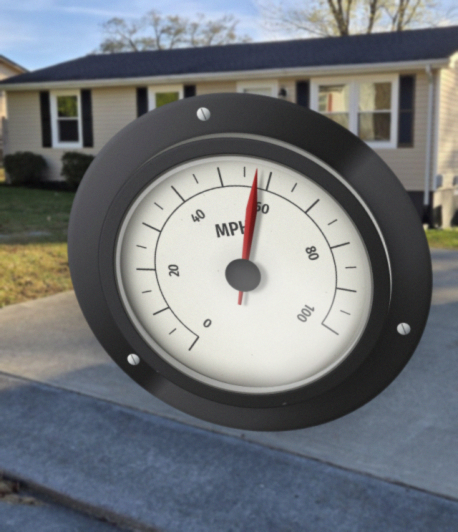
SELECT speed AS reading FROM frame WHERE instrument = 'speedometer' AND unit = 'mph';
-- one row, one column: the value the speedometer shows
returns 57.5 mph
